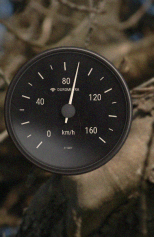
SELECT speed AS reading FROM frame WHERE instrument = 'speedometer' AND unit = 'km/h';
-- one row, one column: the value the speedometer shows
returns 90 km/h
